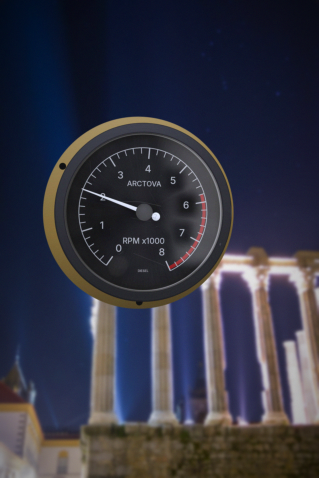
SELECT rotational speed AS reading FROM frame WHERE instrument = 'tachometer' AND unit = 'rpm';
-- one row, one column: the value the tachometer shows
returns 2000 rpm
